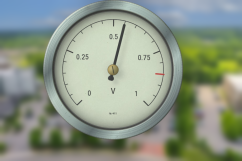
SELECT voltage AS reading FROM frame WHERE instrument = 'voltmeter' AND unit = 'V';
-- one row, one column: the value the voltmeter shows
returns 0.55 V
